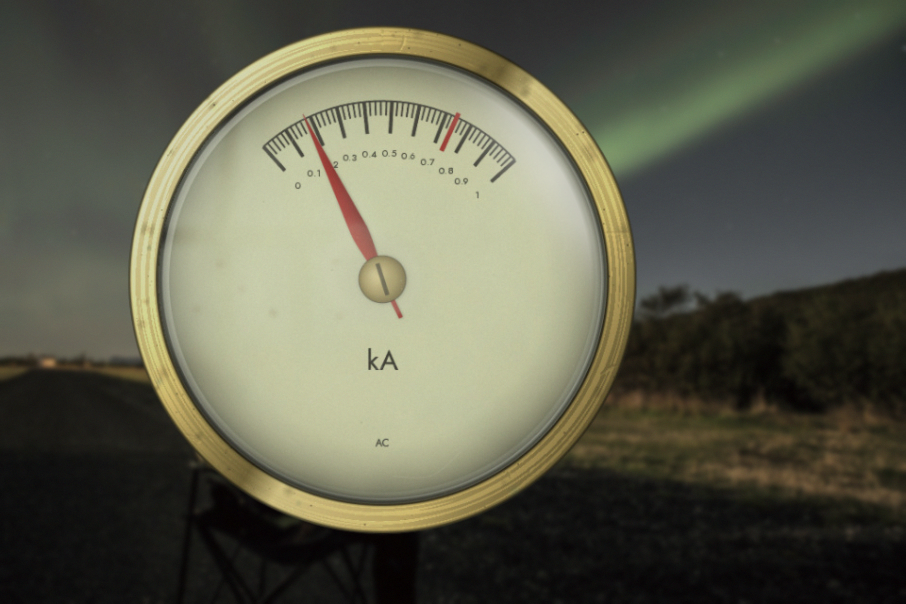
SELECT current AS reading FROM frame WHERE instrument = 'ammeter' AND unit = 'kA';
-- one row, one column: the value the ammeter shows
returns 0.18 kA
